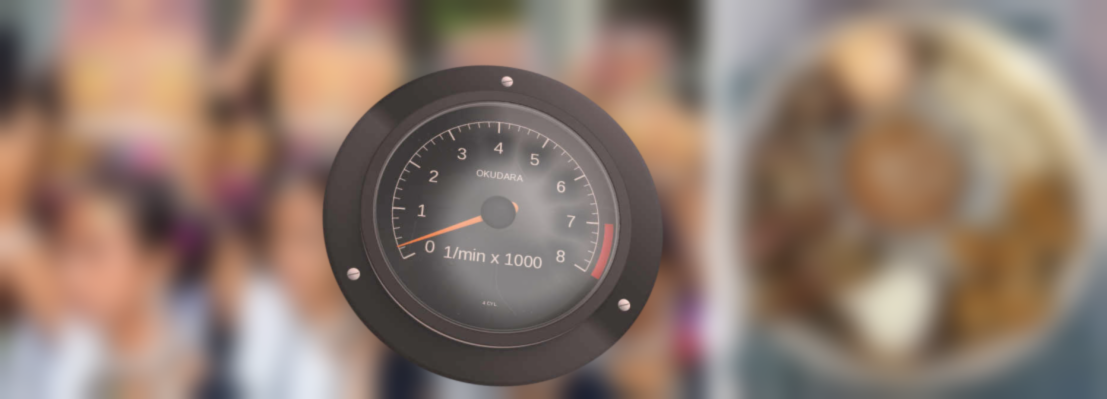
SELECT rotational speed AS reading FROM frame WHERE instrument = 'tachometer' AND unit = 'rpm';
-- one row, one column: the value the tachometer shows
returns 200 rpm
